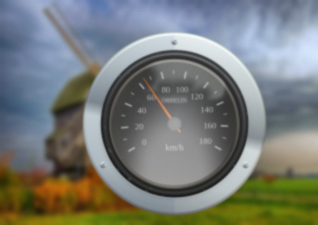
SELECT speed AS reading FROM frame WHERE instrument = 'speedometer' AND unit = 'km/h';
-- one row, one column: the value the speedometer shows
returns 65 km/h
